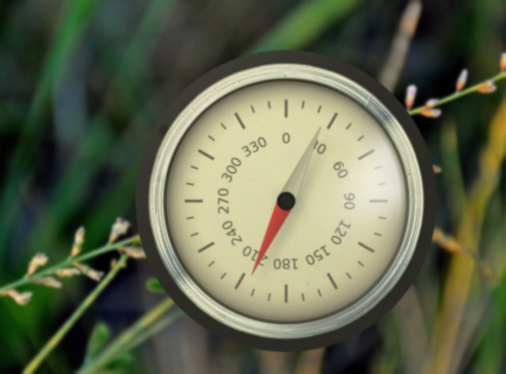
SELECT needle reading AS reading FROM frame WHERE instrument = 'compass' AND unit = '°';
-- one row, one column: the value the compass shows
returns 205 °
